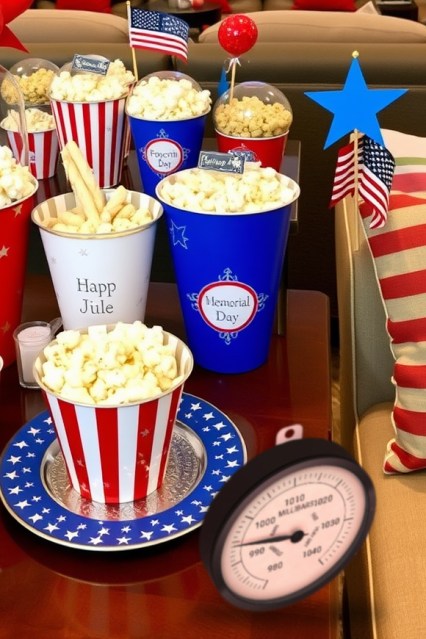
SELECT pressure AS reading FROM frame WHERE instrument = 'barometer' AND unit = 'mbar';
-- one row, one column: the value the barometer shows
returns 995 mbar
